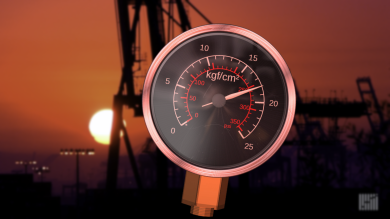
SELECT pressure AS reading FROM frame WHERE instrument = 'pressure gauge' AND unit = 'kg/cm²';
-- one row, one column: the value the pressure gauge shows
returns 18 kg/cm²
